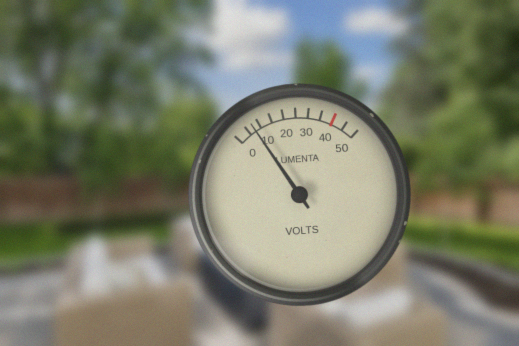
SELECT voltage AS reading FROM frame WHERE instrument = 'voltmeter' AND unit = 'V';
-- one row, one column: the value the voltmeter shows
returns 7.5 V
